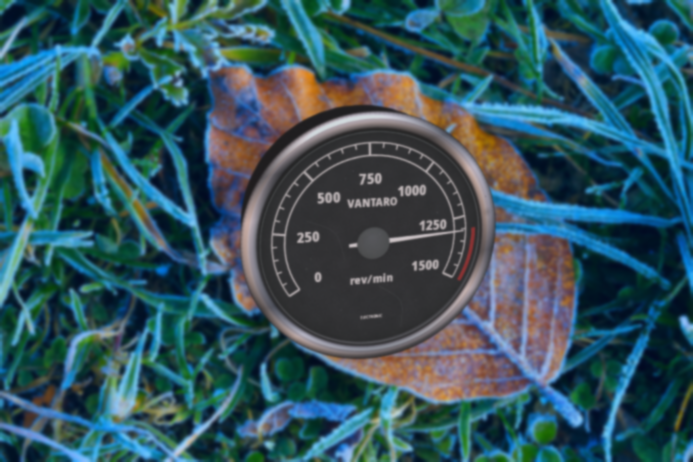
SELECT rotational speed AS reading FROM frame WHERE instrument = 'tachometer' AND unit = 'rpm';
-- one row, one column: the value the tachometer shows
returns 1300 rpm
